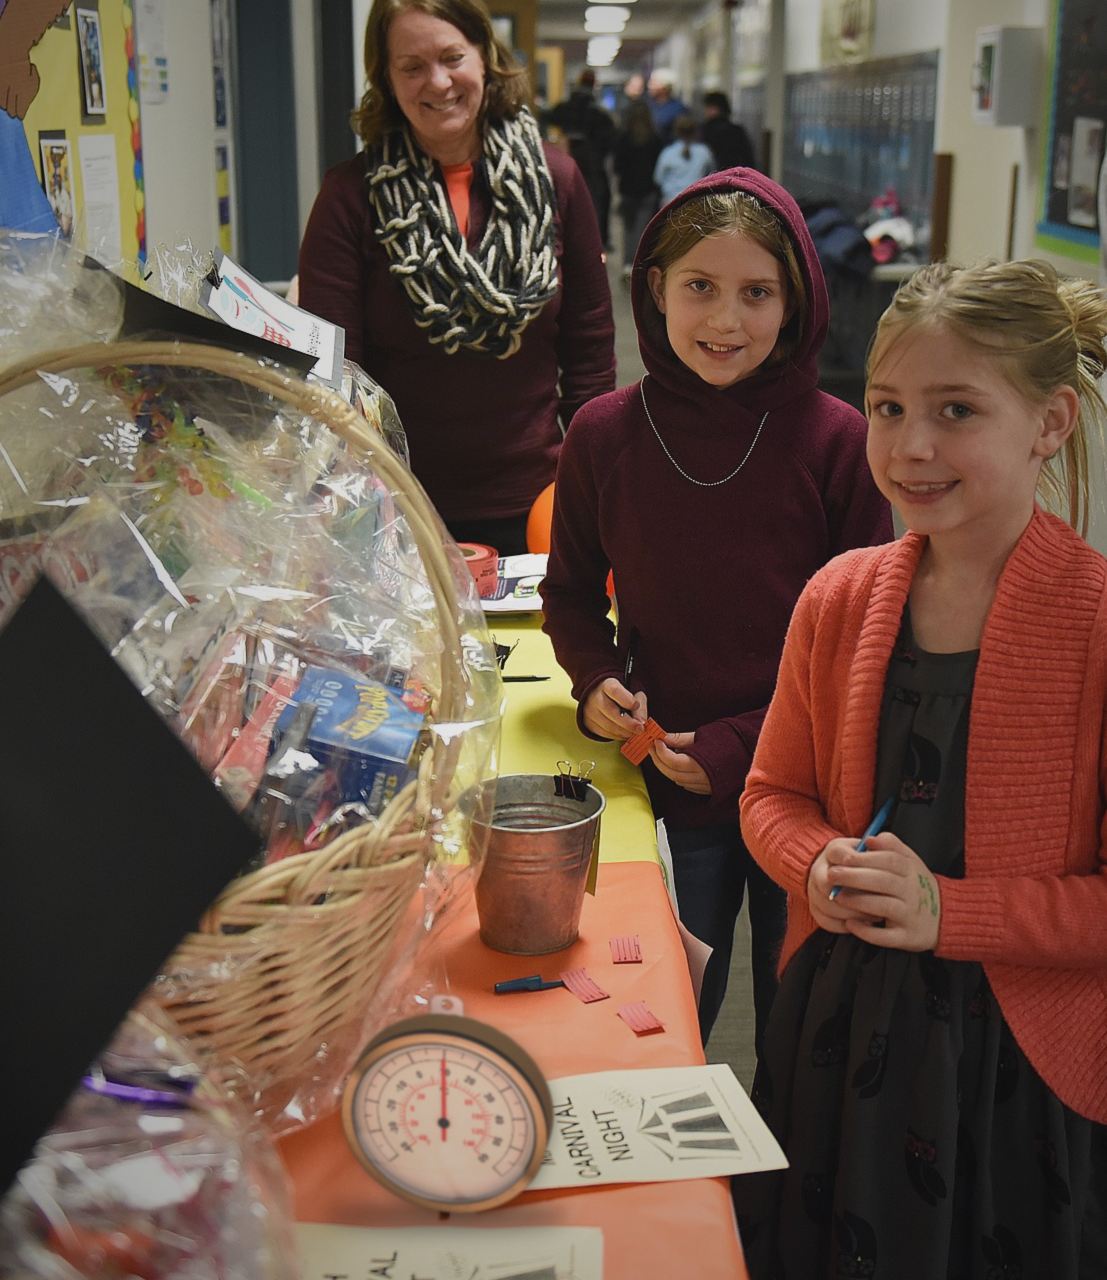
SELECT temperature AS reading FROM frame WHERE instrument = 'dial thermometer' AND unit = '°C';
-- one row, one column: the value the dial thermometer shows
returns 10 °C
